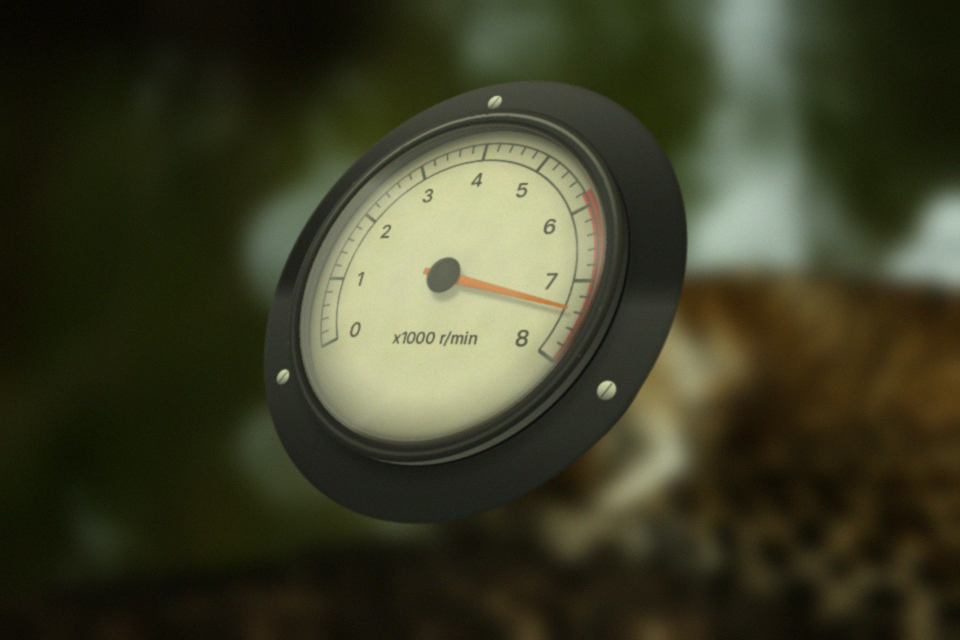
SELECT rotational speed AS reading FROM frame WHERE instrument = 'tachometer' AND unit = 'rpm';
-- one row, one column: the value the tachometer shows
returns 7400 rpm
